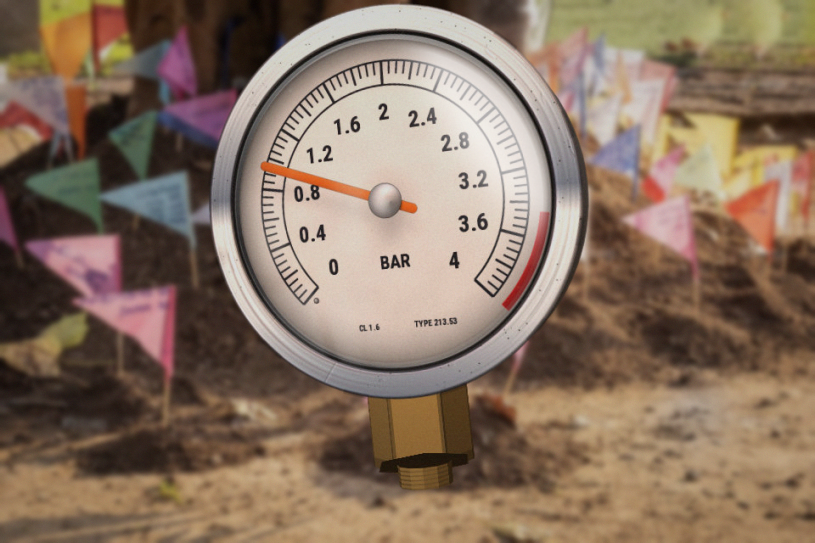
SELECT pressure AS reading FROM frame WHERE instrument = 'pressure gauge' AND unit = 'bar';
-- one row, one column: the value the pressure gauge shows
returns 0.95 bar
